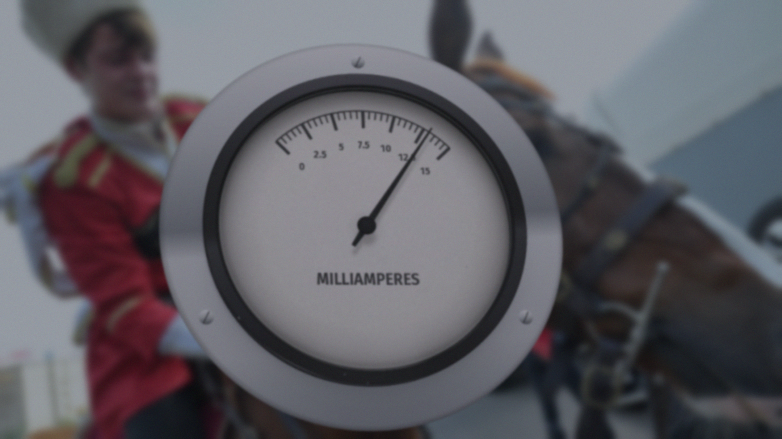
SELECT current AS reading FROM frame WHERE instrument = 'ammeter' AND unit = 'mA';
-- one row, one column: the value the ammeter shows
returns 13 mA
